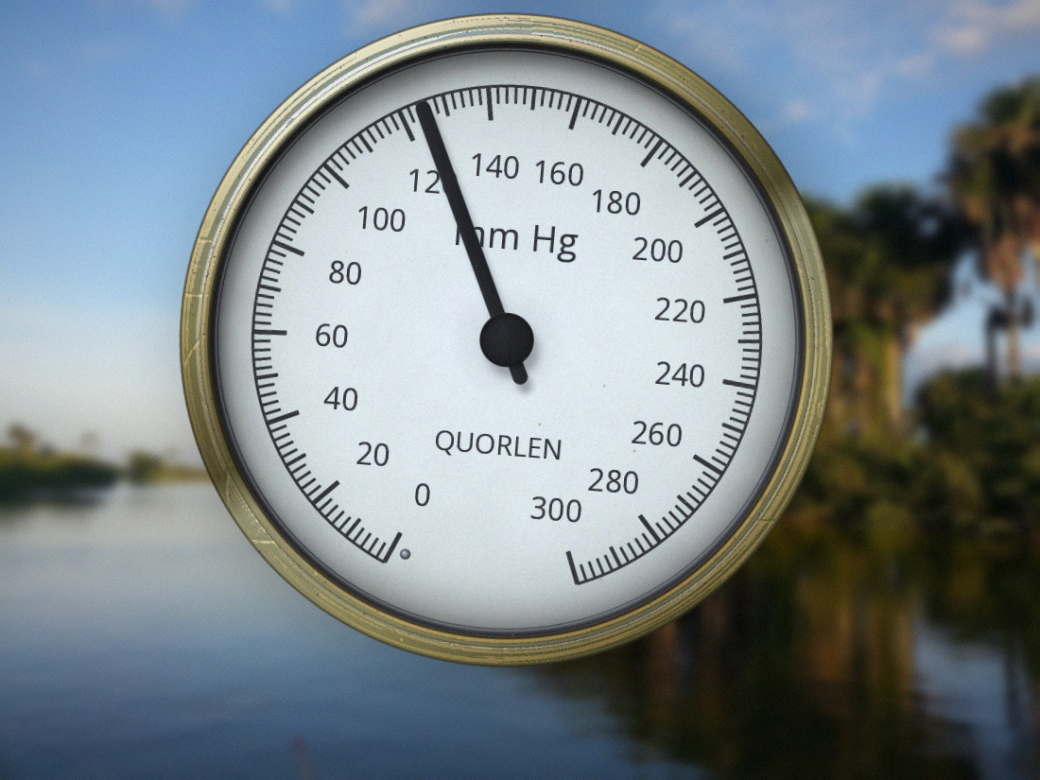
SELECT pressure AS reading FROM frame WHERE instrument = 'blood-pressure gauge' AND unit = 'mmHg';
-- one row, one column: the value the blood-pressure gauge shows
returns 125 mmHg
